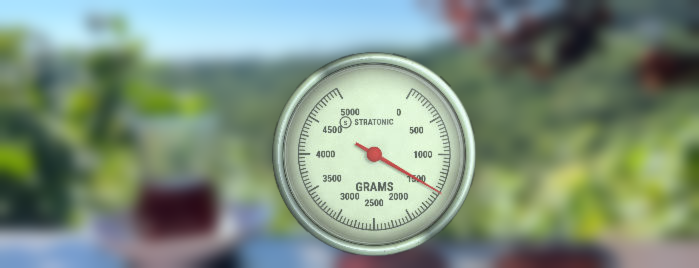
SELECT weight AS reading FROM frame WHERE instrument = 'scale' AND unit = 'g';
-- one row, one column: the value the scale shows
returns 1500 g
